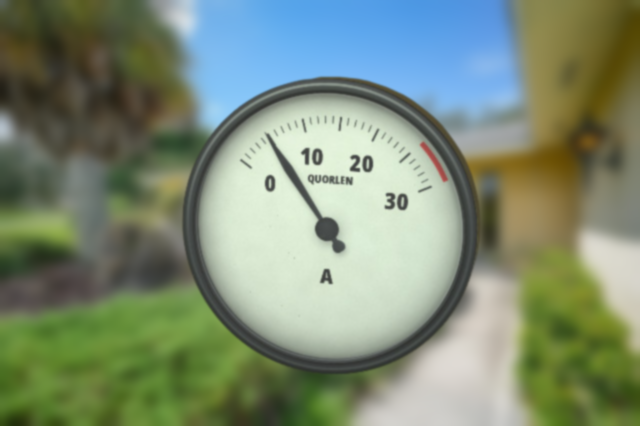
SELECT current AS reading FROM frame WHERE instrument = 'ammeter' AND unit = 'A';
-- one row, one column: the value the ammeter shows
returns 5 A
